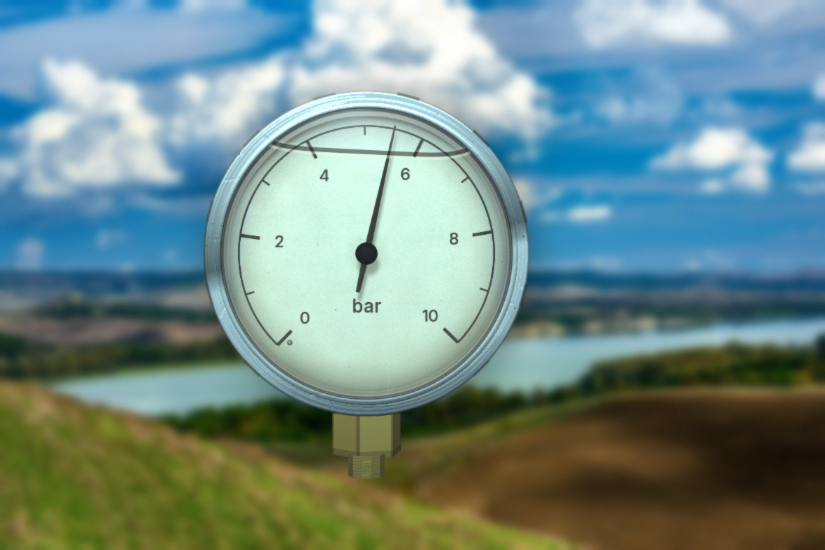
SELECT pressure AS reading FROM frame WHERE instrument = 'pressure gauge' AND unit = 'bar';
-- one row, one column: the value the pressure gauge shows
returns 5.5 bar
